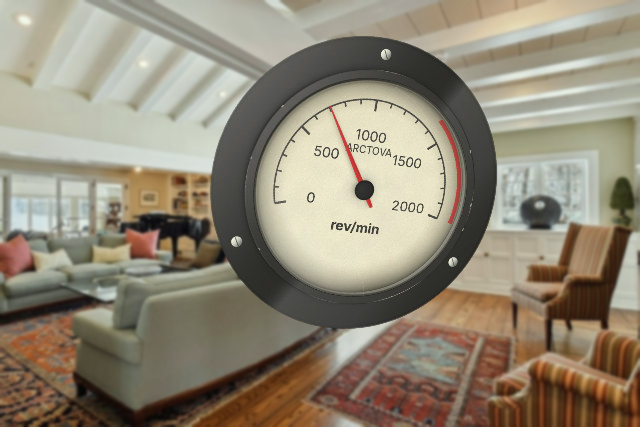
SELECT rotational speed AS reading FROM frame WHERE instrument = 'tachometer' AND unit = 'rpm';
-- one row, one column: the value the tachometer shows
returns 700 rpm
